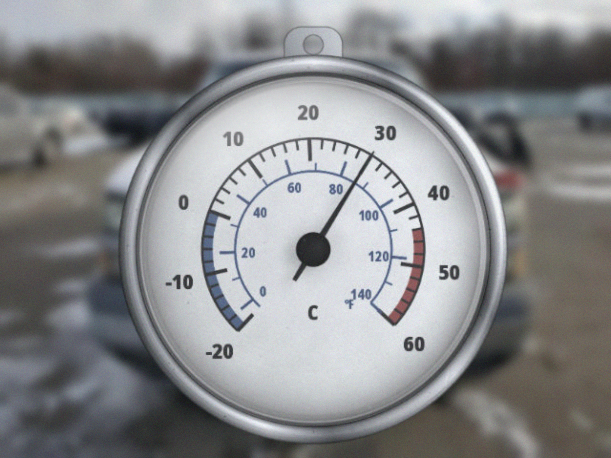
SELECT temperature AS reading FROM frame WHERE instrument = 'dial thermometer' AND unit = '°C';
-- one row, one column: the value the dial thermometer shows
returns 30 °C
